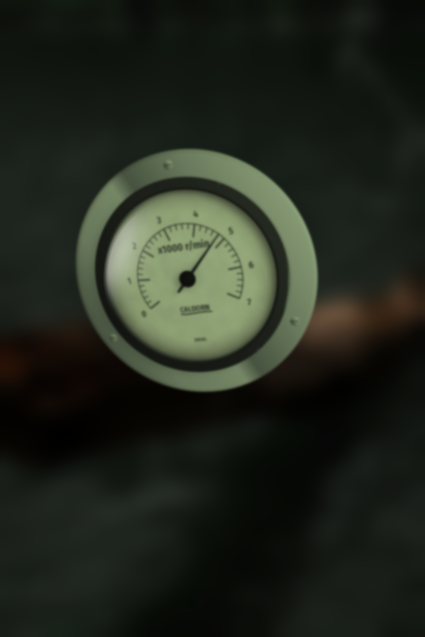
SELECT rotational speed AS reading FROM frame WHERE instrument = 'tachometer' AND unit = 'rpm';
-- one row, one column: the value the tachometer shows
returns 4800 rpm
